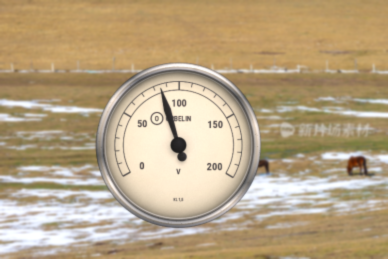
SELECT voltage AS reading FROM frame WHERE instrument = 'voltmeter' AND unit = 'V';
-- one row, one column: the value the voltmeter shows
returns 85 V
